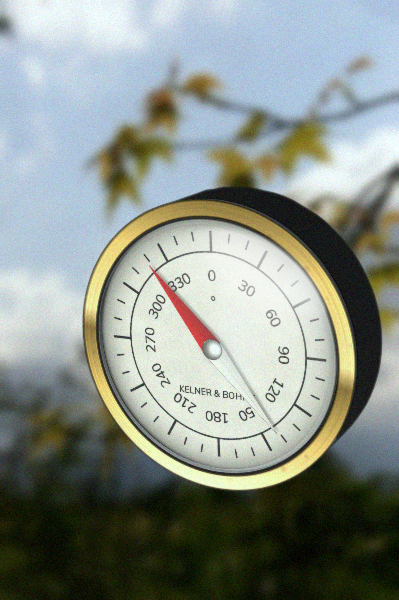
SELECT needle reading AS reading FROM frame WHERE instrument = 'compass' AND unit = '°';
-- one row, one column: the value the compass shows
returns 320 °
